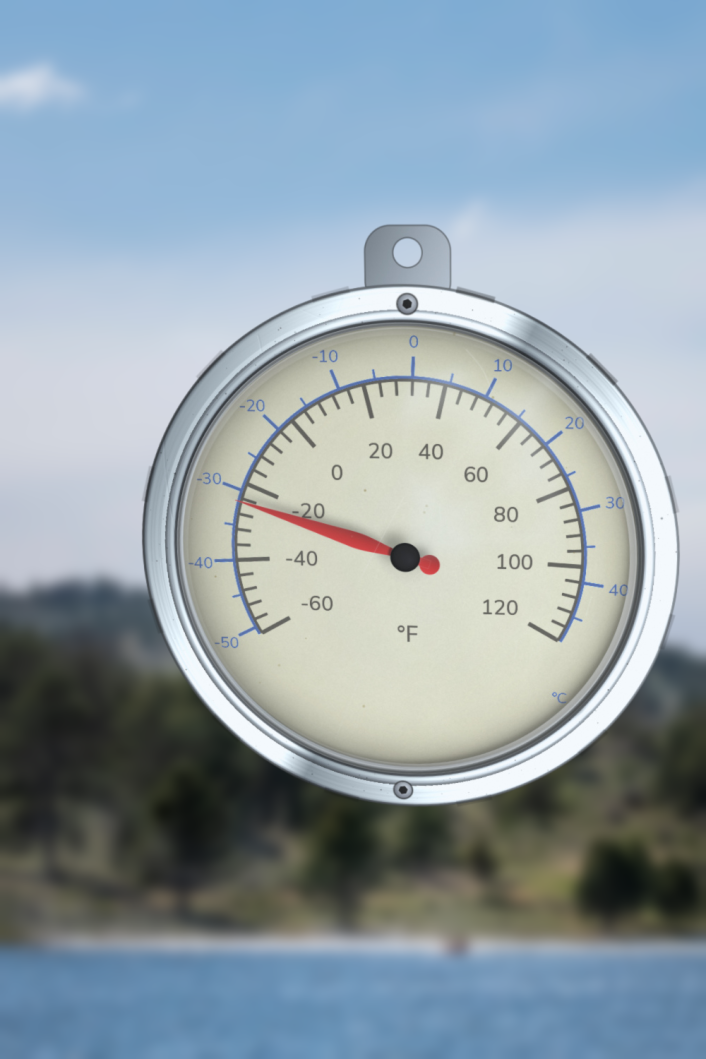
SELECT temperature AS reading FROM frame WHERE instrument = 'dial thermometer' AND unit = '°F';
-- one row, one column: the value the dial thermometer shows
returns -24 °F
